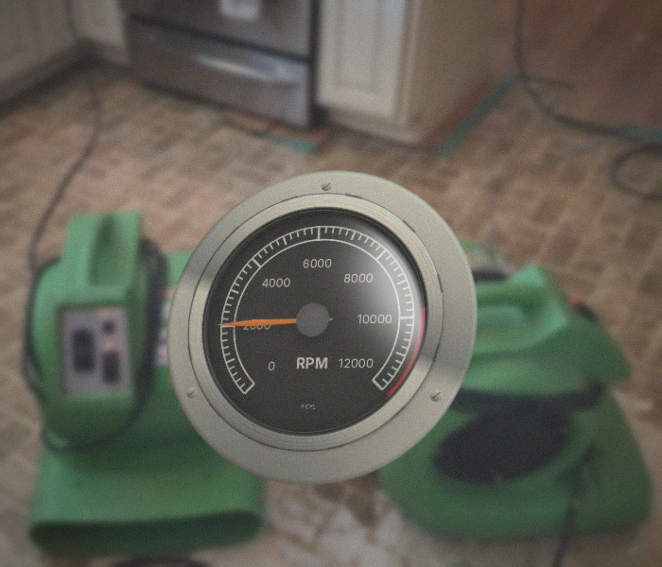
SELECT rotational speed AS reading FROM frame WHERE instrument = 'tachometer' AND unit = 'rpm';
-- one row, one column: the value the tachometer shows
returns 2000 rpm
